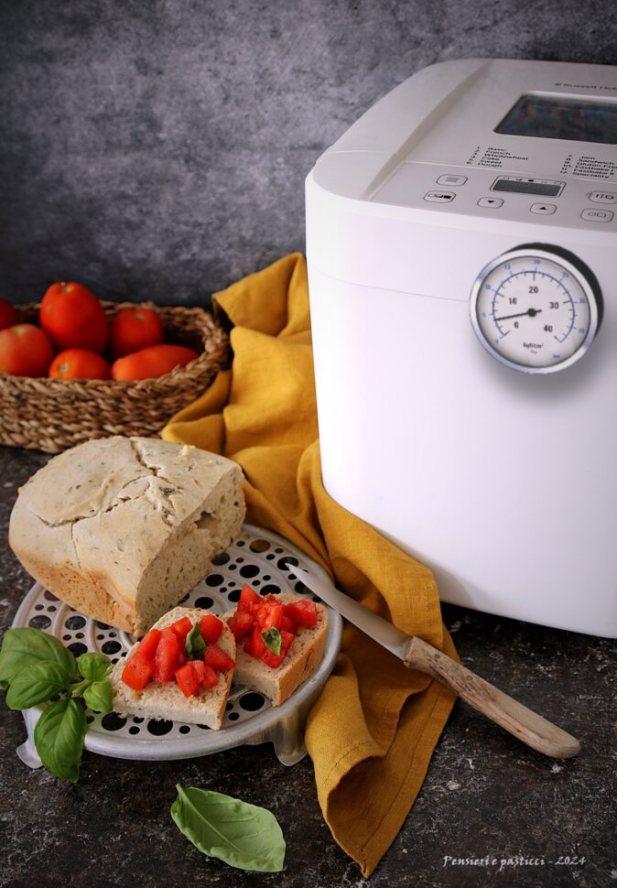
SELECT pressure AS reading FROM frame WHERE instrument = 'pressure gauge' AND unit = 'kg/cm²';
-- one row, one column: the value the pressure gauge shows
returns 4 kg/cm²
